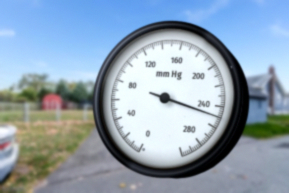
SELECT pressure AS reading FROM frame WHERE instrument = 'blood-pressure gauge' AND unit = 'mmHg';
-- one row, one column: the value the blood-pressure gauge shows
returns 250 mmHg
